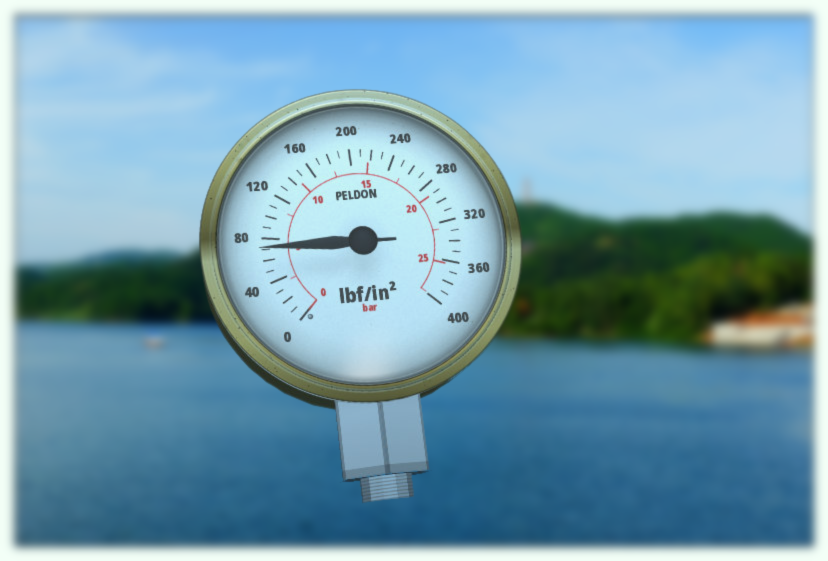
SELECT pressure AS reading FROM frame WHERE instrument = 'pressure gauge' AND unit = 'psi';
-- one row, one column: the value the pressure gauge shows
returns 70 psi
